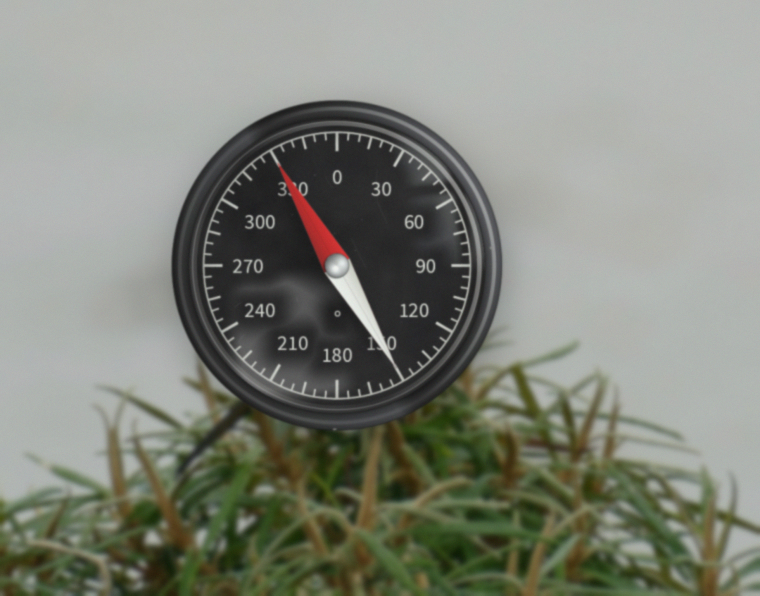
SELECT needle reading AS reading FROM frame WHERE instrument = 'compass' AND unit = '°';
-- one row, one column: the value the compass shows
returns 330 °
